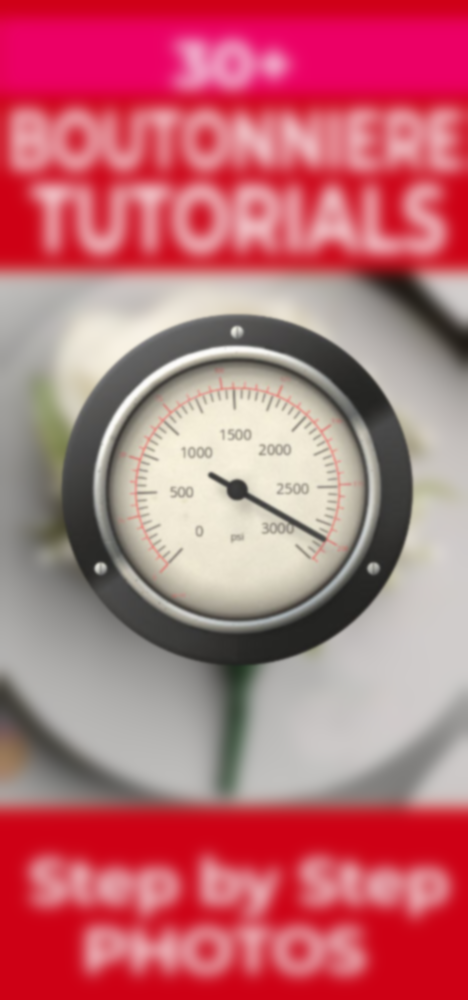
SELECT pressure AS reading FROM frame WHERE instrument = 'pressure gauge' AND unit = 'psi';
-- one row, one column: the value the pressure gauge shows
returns 2850 psi
